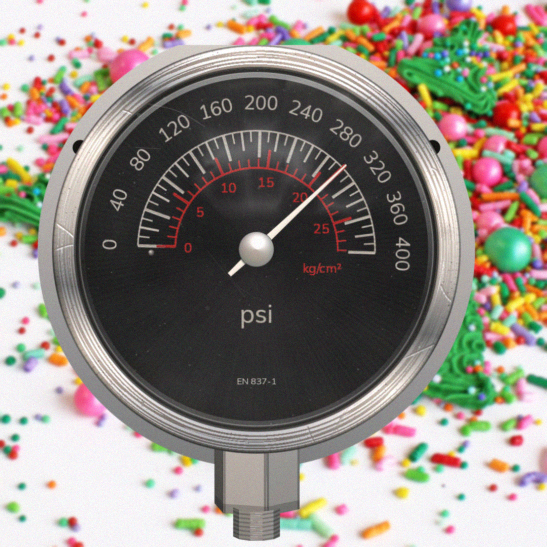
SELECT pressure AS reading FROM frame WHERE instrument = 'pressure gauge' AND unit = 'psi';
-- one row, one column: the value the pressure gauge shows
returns 300 psi
